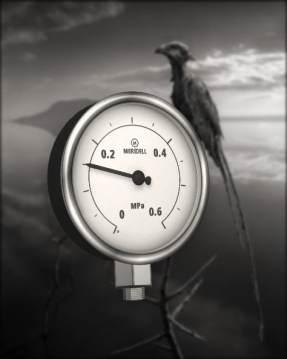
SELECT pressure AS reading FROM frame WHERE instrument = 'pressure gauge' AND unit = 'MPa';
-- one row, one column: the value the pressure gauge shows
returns 0.15 MPa
